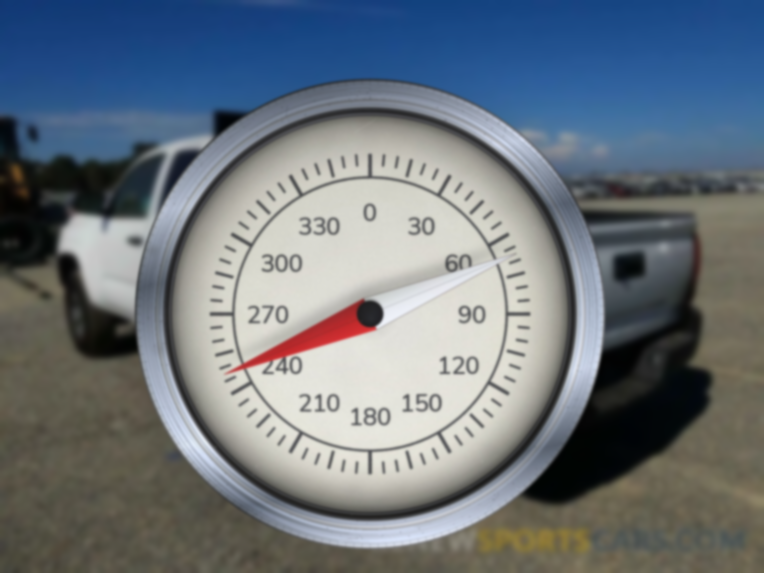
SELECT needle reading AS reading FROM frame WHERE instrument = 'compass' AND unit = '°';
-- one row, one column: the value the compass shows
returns 247.5 °
